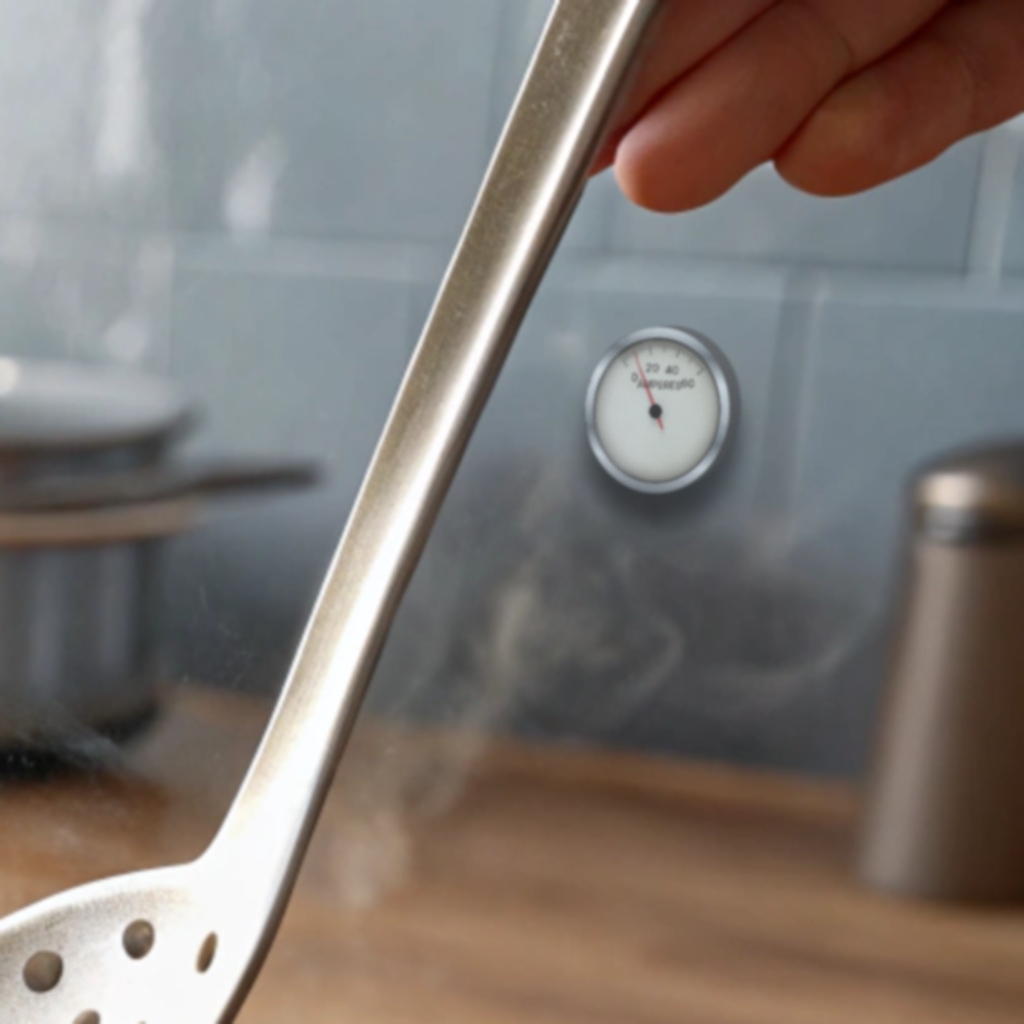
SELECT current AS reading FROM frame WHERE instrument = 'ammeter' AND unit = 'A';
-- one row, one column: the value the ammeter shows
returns 10 A
